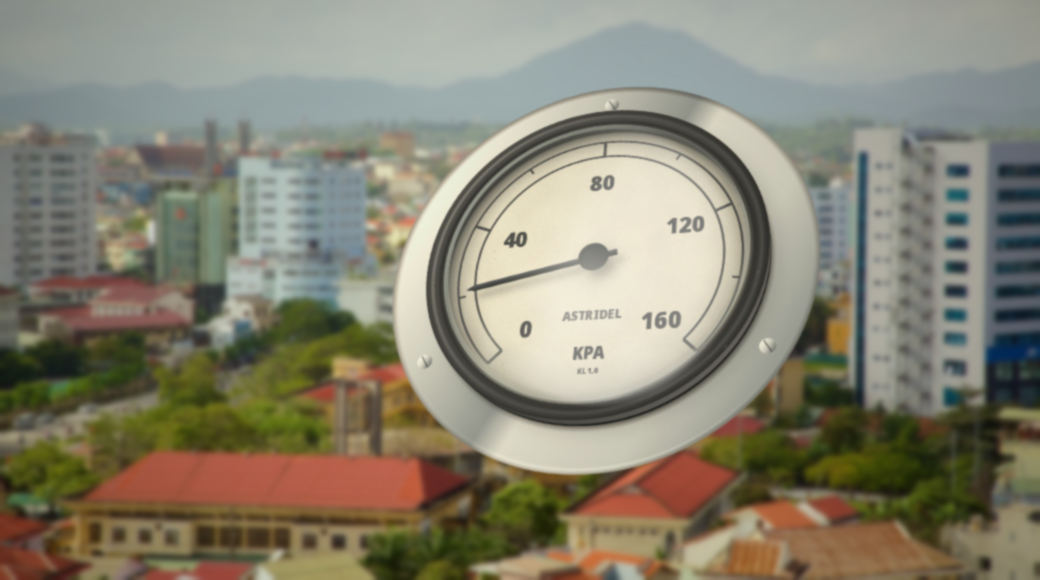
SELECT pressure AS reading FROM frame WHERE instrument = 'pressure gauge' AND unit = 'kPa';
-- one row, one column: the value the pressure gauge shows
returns 20 kPa
